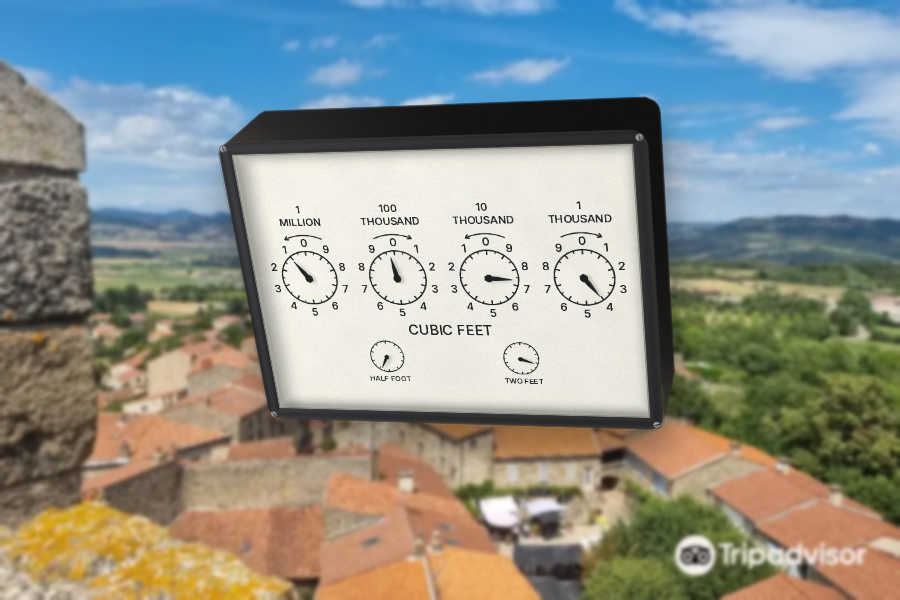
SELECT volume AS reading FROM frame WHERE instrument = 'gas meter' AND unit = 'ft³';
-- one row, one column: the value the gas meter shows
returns 97400 ft³
